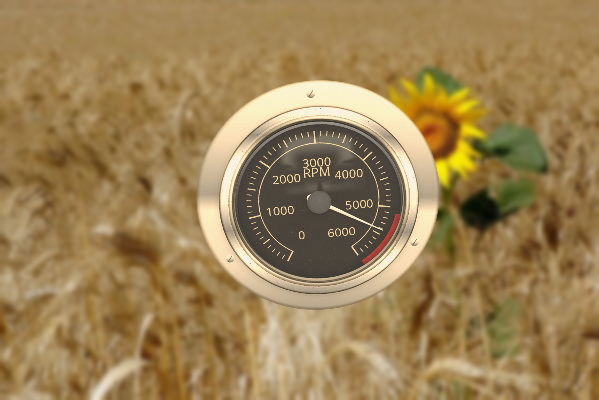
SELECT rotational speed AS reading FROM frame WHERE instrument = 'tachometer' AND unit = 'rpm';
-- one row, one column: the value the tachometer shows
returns 5400 rpm
